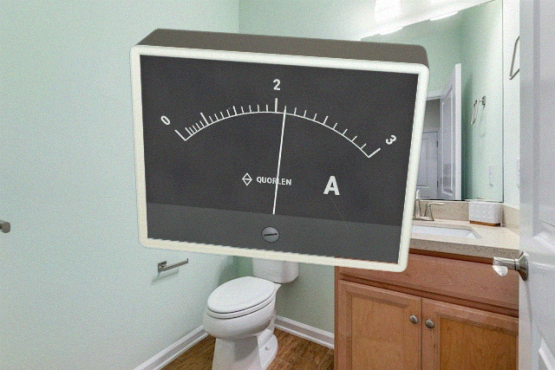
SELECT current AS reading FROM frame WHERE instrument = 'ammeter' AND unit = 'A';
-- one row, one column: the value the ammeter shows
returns 2.1 A
